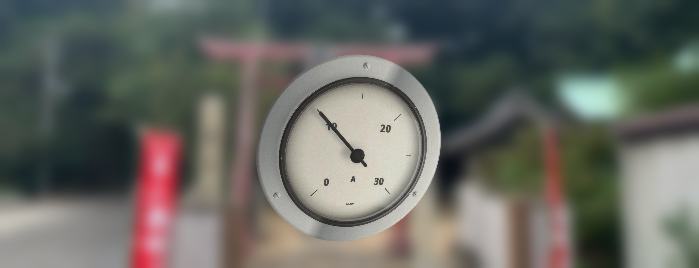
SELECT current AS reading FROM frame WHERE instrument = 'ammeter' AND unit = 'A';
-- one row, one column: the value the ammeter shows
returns 10 A
